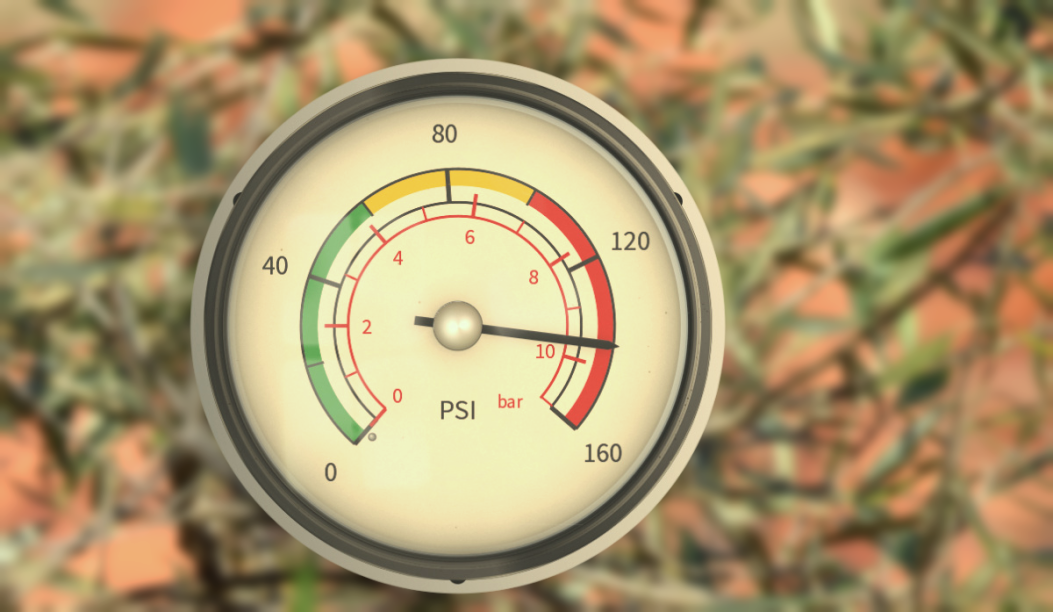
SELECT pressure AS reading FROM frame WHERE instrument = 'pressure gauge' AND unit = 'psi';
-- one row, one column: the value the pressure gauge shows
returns 140 psi
